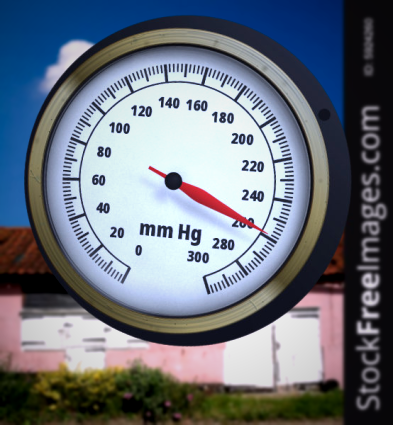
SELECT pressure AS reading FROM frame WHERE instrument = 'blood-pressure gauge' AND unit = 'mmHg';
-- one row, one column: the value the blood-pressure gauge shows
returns 258 mmHg
